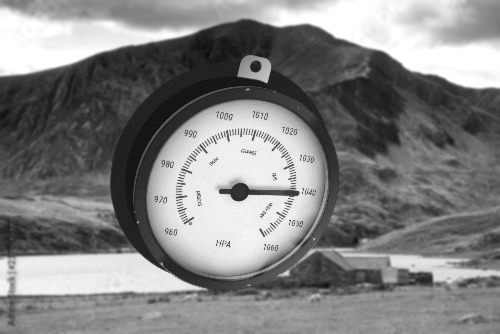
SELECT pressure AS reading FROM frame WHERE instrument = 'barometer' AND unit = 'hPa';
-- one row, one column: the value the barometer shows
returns 1040 hPa
